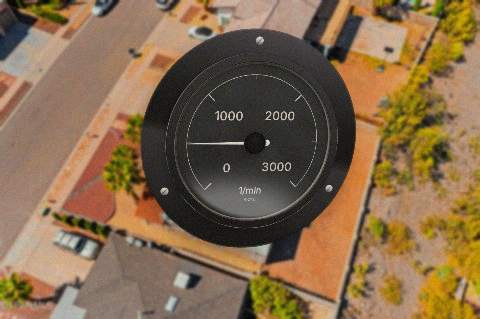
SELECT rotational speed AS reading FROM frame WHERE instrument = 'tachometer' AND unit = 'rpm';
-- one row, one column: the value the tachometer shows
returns 500 rpm
